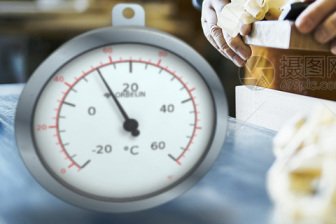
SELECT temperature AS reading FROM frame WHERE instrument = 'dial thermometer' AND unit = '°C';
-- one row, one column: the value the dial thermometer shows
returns 12 °C
